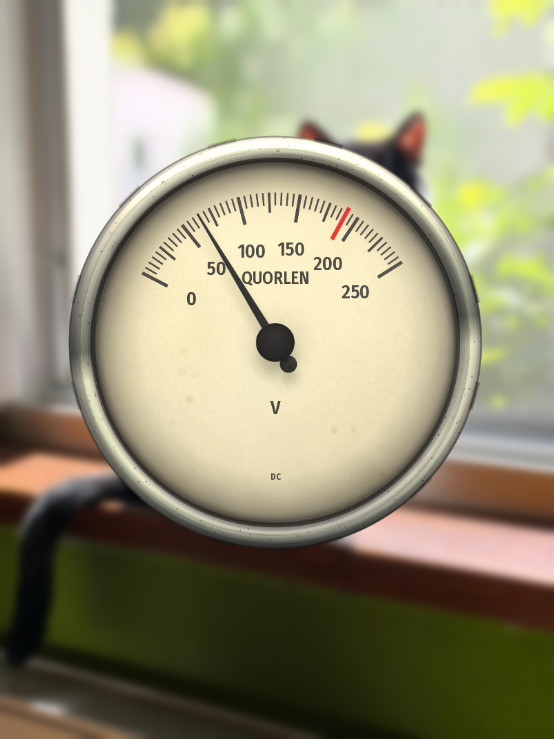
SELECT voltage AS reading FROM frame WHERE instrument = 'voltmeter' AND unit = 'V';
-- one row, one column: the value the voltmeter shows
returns 65 V
